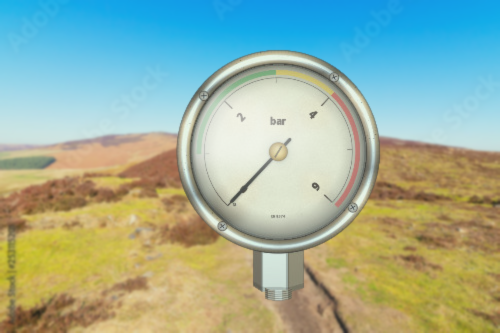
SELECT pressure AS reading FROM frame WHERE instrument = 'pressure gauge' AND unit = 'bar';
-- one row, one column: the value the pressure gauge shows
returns 0 bar
